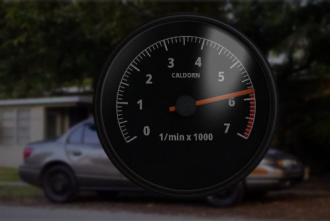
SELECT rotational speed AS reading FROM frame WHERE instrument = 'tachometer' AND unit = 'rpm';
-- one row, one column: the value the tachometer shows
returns 5800 rpm
